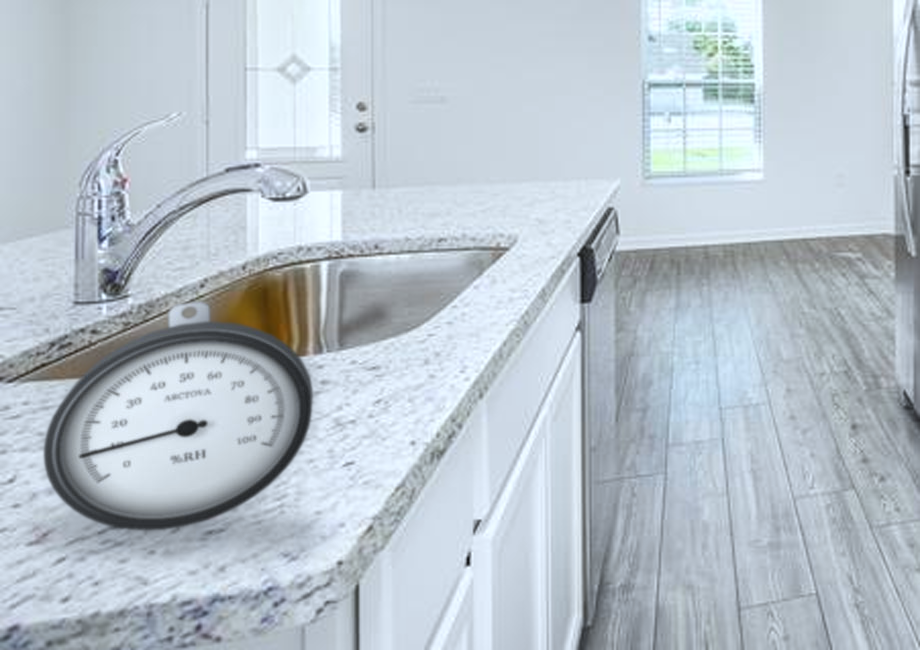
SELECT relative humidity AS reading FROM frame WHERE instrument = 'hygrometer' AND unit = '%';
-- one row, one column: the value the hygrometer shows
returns 10 %
